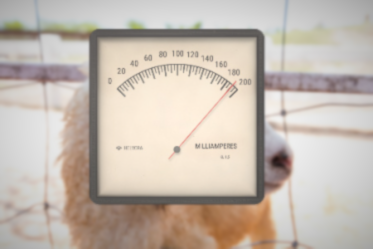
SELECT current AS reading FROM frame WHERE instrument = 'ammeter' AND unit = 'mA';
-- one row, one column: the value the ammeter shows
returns 190 mA
